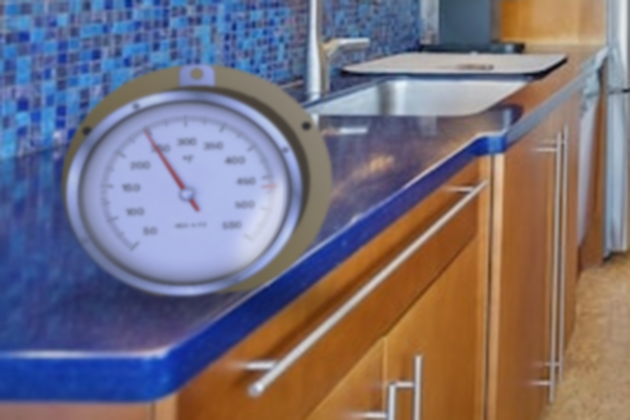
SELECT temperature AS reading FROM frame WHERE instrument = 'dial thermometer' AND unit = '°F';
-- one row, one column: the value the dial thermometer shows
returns 250 °F
